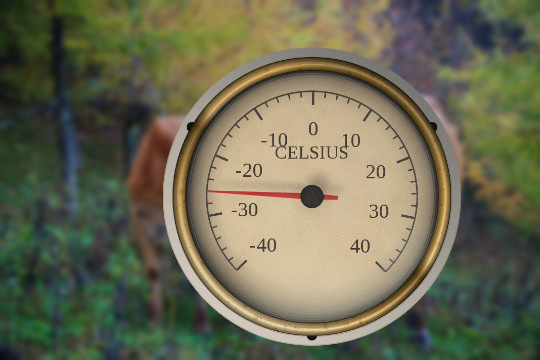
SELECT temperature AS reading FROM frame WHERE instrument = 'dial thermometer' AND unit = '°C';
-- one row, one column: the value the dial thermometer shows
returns -26 °C
